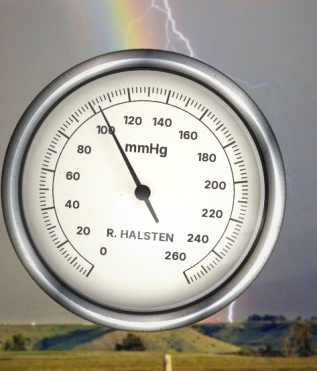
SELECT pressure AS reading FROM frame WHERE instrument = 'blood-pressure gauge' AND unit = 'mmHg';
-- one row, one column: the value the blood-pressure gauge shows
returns 104 mmHg
